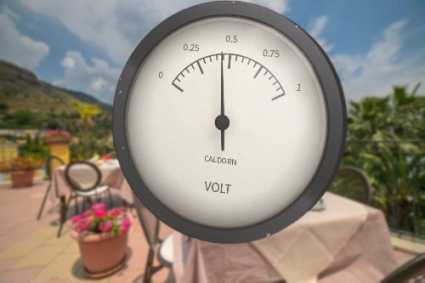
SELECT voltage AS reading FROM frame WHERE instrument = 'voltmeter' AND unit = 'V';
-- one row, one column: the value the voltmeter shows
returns 0.45 V
